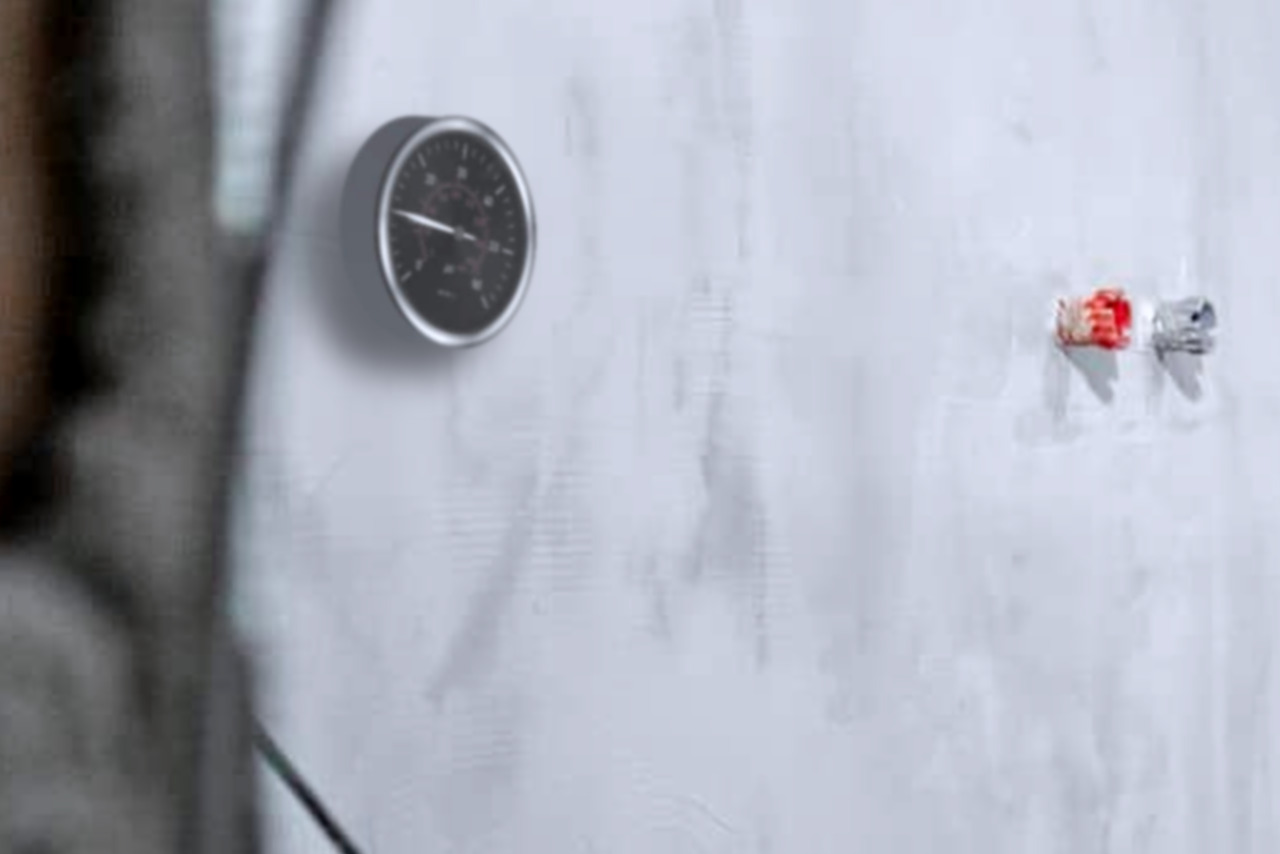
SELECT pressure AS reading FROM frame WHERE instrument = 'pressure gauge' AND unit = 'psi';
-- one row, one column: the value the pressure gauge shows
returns 10 psi
